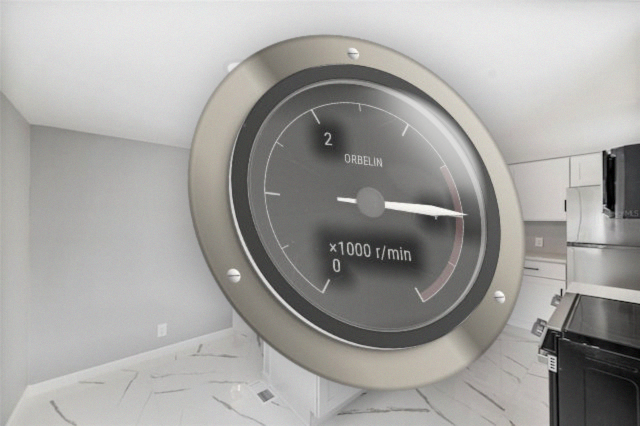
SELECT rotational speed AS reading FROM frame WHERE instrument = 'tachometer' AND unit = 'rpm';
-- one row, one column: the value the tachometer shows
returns 4000 rpm
